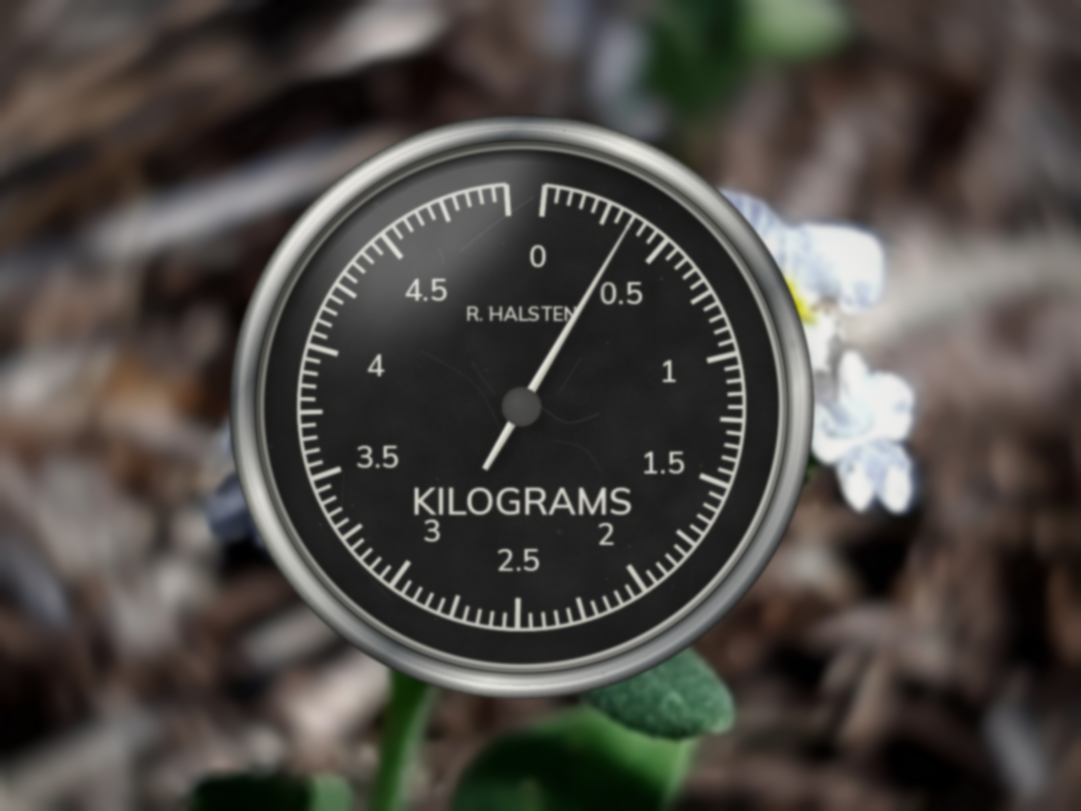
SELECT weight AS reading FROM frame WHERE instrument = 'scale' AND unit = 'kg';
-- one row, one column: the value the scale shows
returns 0.35 kg
